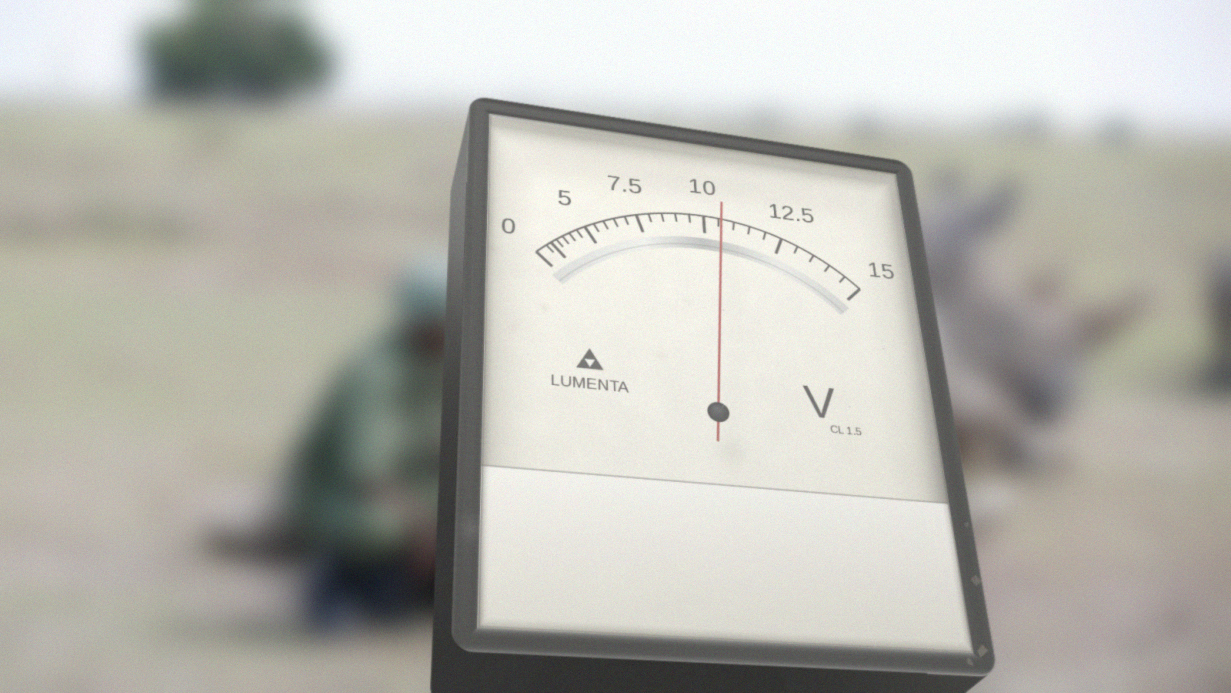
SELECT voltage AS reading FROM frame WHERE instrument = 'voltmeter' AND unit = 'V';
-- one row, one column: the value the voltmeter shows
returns 10.5 V
